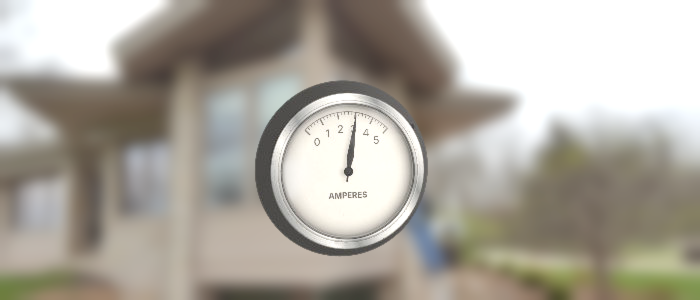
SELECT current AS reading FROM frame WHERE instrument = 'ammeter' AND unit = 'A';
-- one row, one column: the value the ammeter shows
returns 3 A
